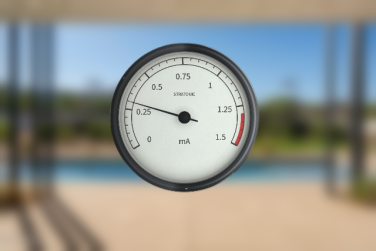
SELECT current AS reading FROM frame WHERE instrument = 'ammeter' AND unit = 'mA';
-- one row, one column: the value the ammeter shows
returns 0.3 mA
